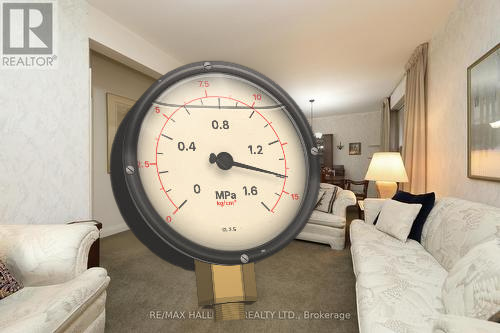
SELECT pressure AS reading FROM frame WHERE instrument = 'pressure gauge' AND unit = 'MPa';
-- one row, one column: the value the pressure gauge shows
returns 1.4 MPa
